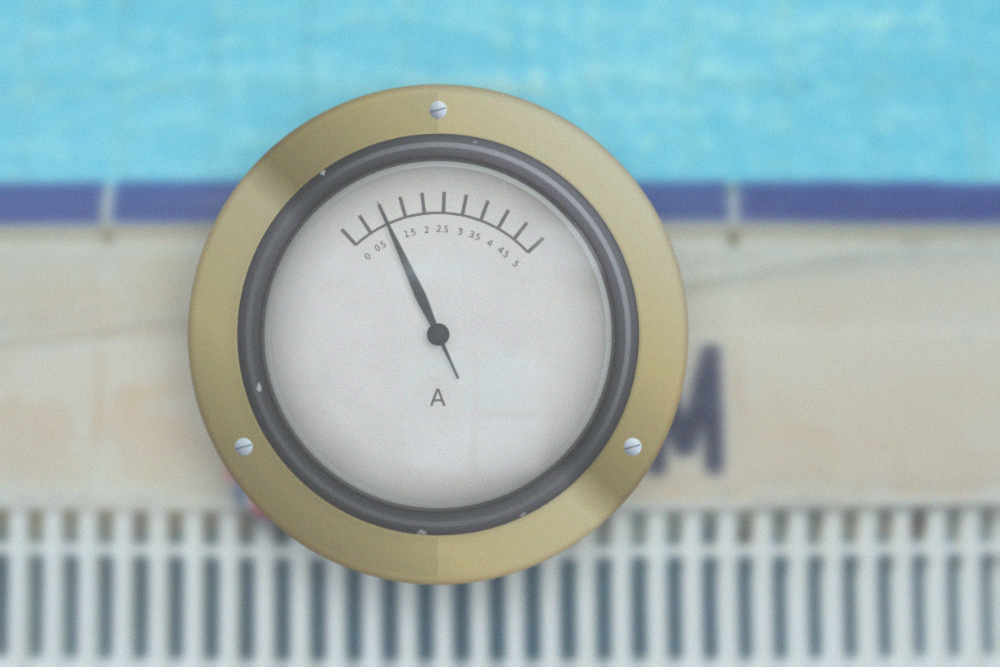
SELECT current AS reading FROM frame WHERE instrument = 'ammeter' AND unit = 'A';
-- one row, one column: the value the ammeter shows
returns 1 A
